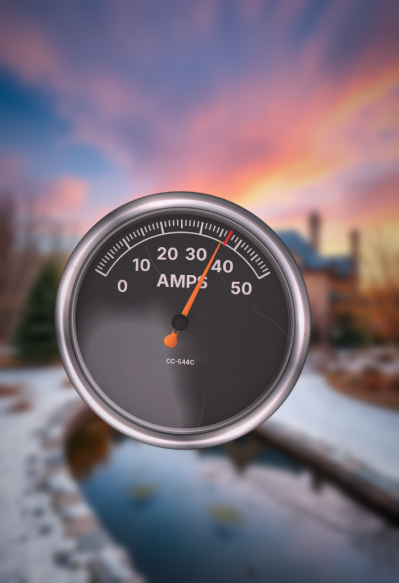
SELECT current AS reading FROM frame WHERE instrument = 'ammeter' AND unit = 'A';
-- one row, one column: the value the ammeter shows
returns 36 A
